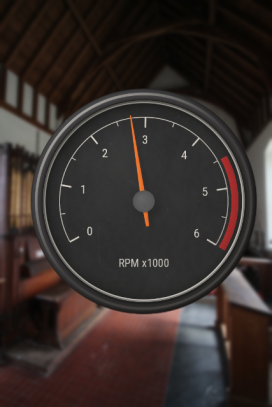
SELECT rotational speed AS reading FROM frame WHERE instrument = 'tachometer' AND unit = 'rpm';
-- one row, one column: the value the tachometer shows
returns 2750 rpm
